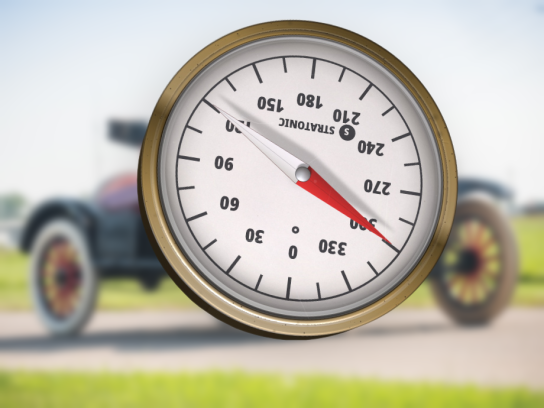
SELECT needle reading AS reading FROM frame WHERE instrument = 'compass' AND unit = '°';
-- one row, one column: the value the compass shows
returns 300 °
